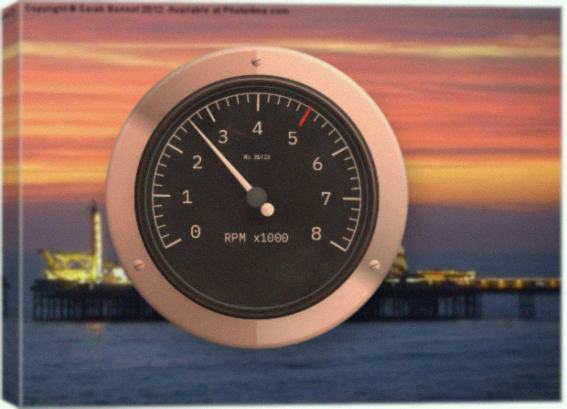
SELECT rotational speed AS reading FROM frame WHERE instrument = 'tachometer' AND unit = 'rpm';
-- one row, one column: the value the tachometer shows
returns 2600 rpm
